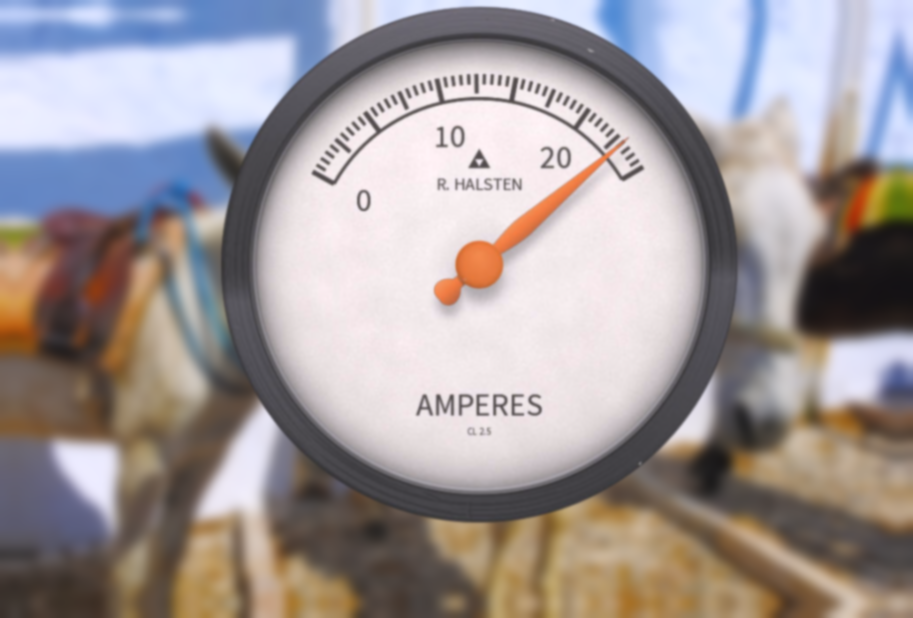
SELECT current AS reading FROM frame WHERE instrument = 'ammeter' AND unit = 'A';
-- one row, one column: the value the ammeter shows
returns 23 A
